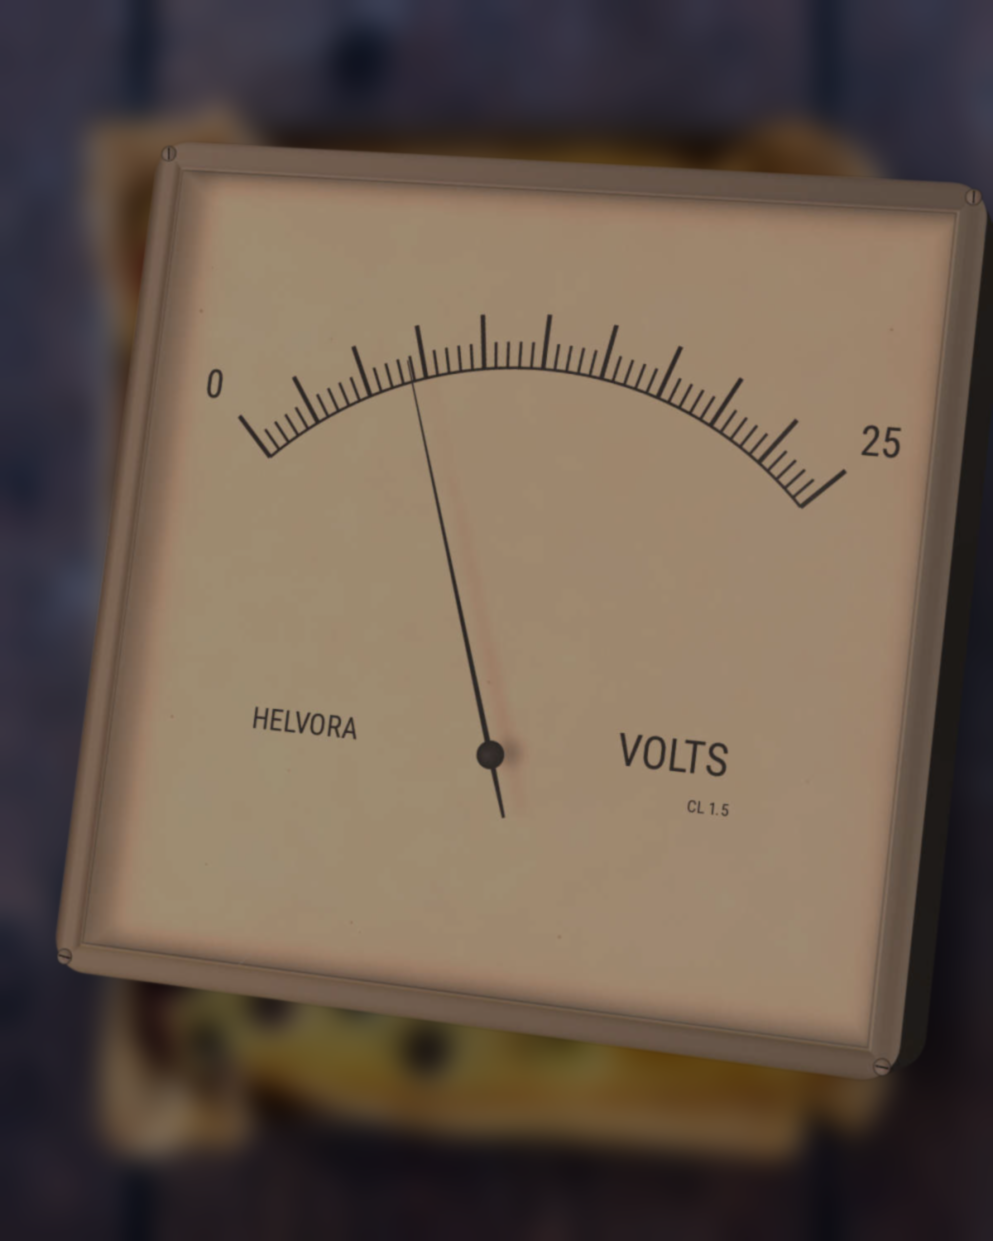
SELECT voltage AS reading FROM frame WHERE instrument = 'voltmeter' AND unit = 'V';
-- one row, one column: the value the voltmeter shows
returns 7 V
